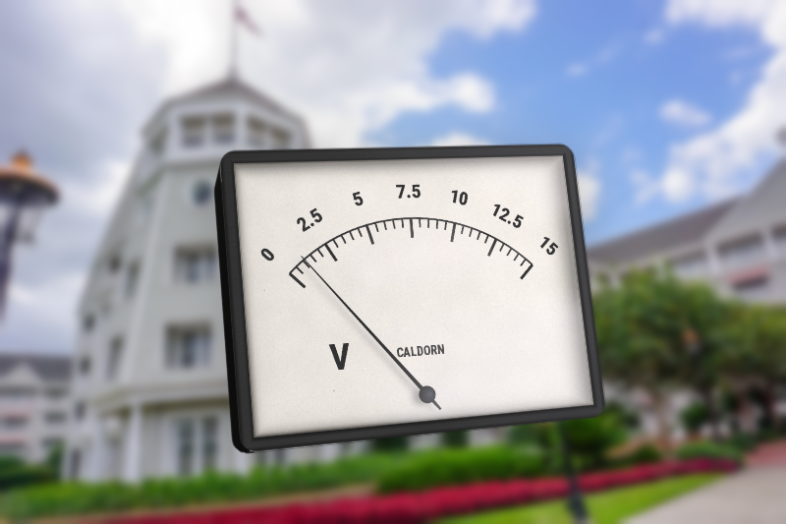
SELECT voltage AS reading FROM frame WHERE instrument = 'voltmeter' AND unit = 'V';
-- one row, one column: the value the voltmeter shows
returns 1 V
